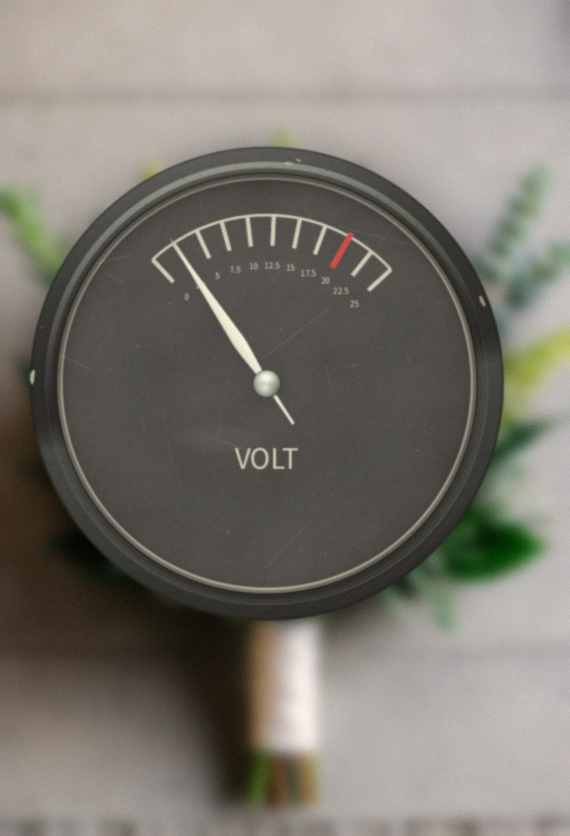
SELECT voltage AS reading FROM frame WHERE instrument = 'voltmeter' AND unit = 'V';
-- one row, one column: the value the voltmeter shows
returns 2.5 V
